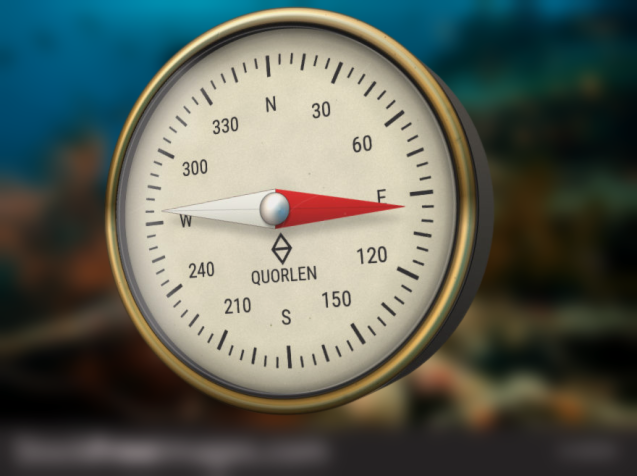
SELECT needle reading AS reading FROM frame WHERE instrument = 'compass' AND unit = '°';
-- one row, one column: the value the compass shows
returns 95 °
